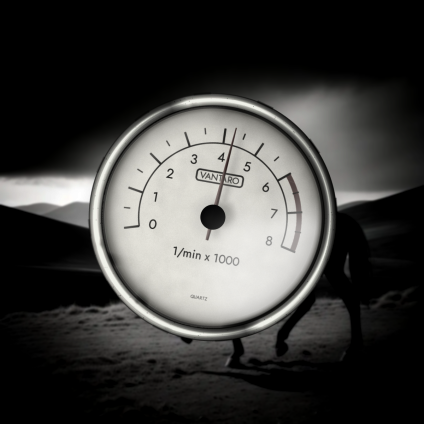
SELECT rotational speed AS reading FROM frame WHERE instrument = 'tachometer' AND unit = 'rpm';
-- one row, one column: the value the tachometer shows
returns 4250 rpm
